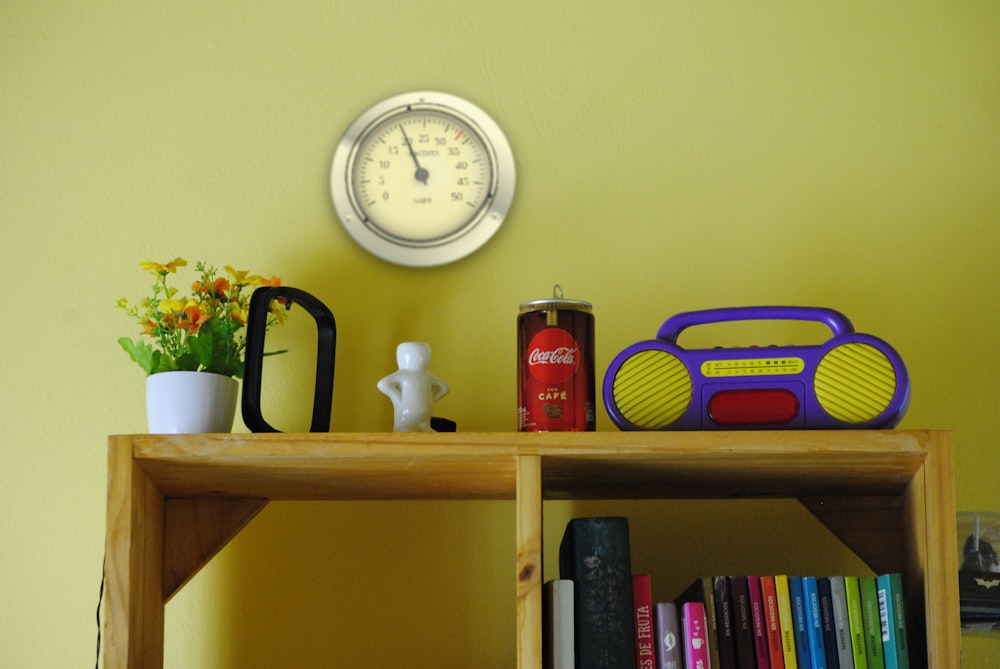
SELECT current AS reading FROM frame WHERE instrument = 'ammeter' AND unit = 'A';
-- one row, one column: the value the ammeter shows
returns 20 A
